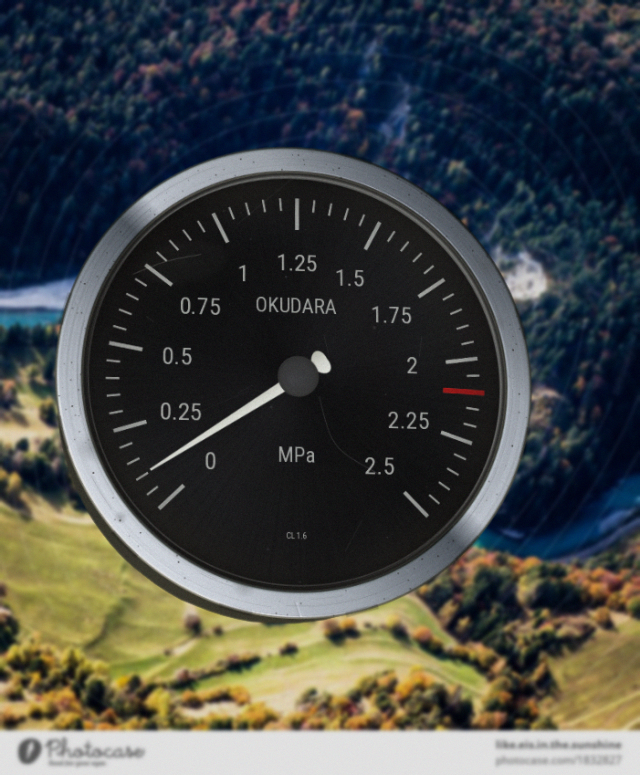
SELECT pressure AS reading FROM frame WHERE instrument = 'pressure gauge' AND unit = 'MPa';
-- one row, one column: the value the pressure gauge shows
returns 0.1 MPa
